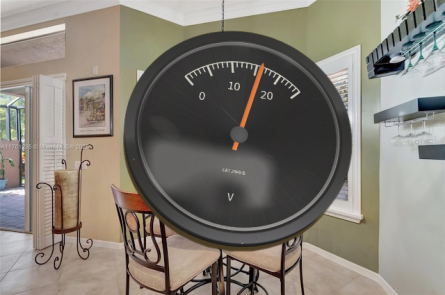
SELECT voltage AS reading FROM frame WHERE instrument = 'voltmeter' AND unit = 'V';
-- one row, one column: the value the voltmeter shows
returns 16 V
